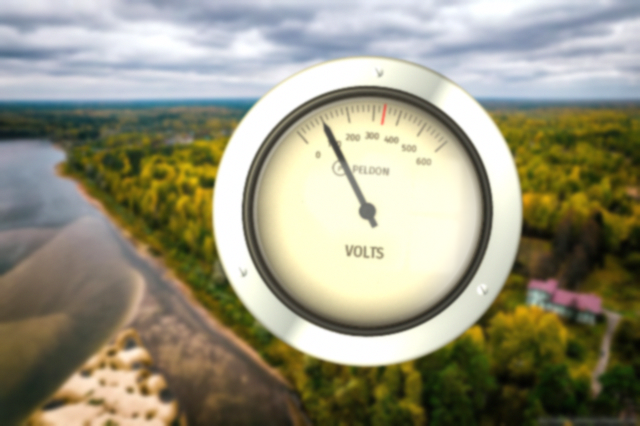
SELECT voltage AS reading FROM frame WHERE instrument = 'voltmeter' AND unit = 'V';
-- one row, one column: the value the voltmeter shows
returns 100 V
